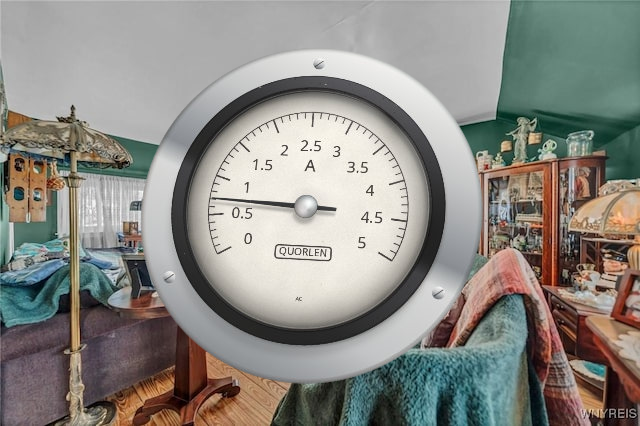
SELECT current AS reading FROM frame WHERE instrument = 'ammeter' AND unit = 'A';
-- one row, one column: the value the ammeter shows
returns 0.7 A
